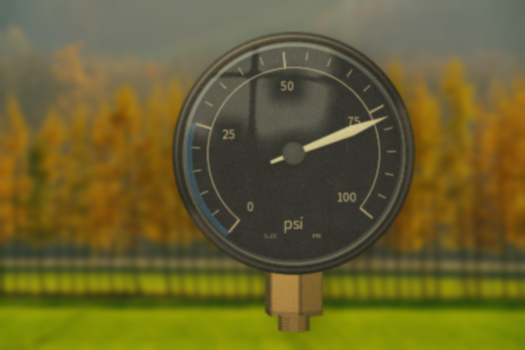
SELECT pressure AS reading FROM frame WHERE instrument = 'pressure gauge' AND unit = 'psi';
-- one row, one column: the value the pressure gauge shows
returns 77.5 psi
